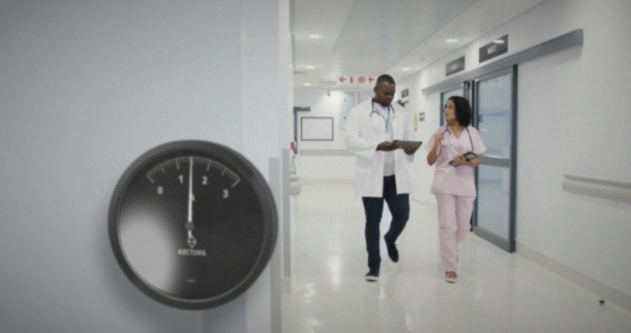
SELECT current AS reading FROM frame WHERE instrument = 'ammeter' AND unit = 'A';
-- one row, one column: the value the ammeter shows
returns 1.5 A
